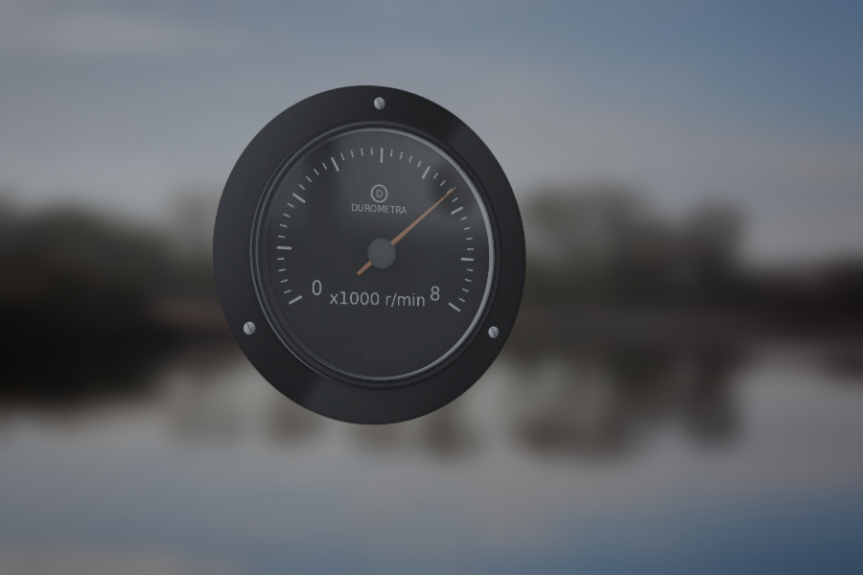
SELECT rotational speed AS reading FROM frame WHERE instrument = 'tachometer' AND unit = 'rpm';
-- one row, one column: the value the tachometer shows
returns 5600 rpm
